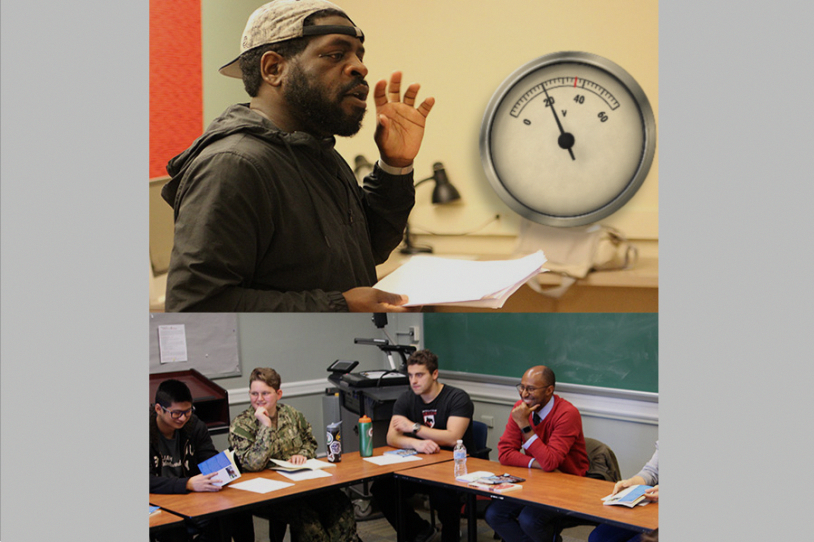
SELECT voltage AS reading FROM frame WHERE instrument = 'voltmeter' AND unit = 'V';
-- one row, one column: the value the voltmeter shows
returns 20 V
